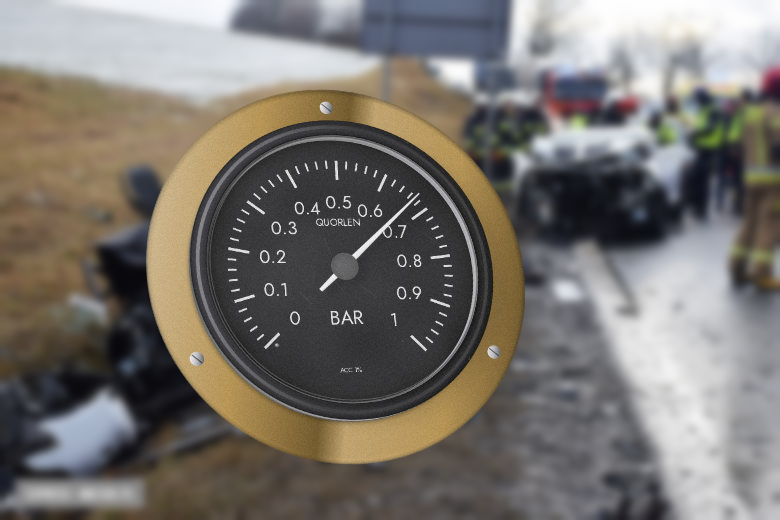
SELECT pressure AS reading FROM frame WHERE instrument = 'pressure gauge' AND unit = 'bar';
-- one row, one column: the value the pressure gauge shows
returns 0.67 bar
